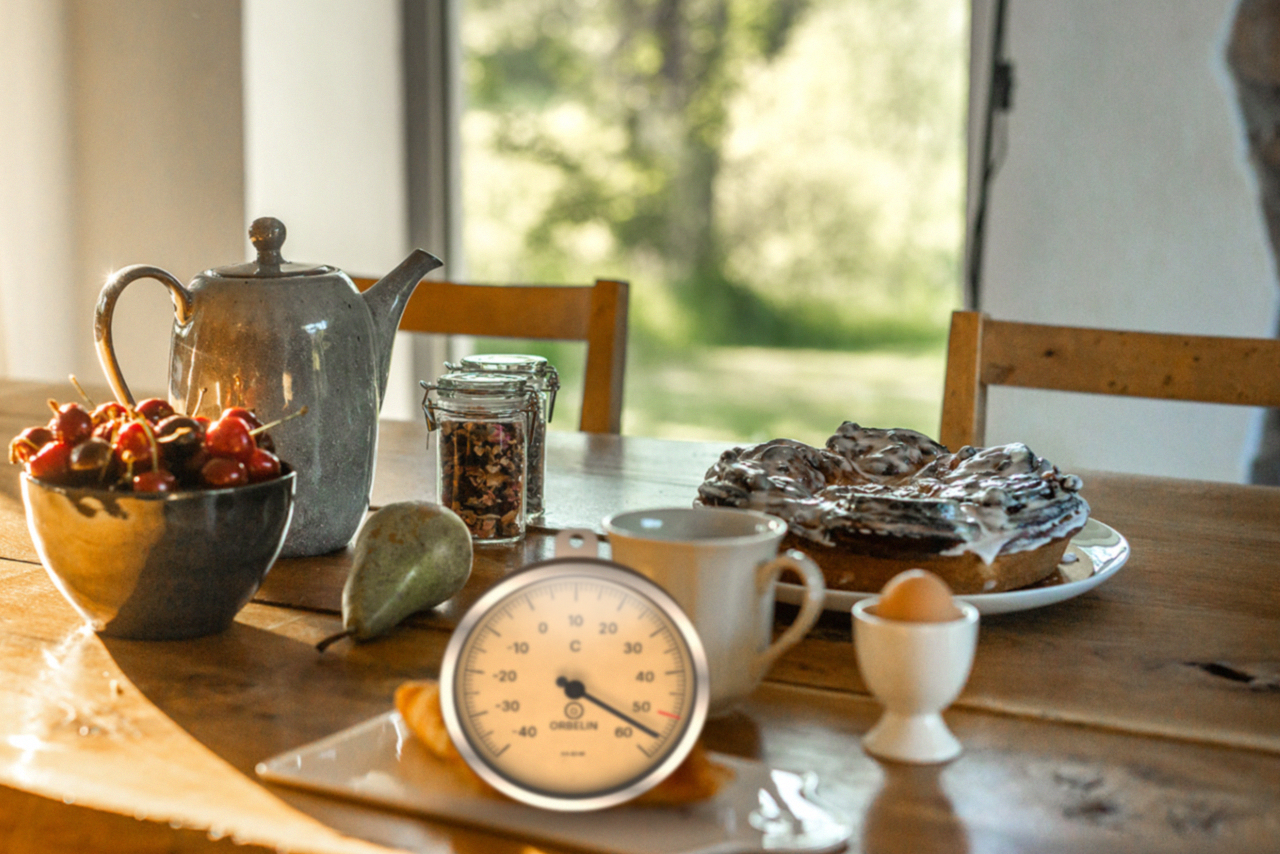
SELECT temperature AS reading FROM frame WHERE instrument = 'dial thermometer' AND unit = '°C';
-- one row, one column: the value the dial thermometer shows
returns 55 °C
